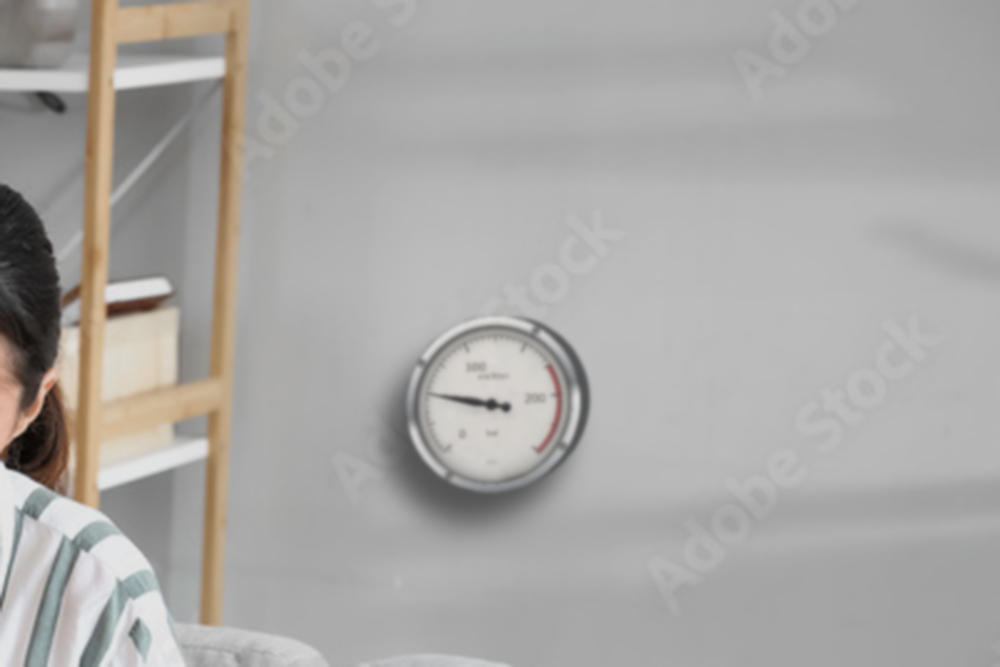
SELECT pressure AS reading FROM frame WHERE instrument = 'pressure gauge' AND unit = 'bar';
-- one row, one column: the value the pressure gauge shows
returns 50 bar
